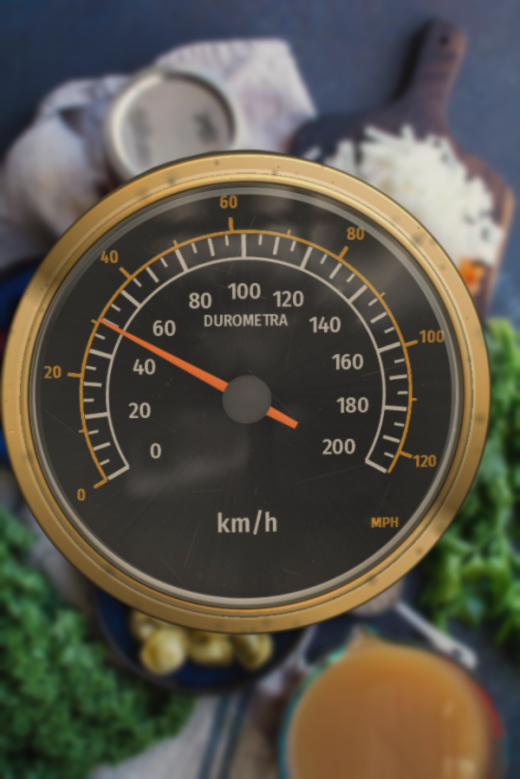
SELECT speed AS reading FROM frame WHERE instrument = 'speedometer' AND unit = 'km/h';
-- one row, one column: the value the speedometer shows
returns 50 km/h
